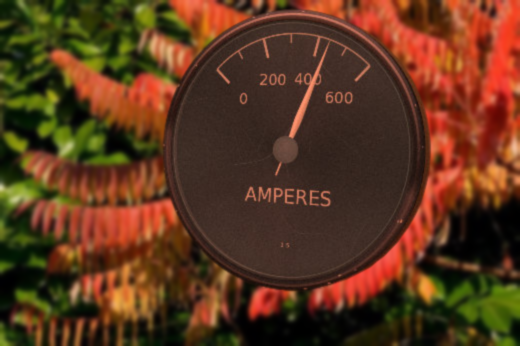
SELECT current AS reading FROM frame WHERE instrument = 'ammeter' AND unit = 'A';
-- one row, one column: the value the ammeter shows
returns 450 A
